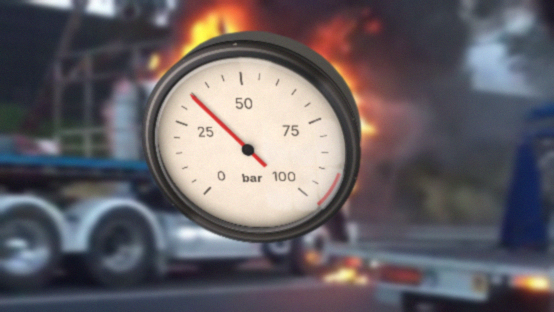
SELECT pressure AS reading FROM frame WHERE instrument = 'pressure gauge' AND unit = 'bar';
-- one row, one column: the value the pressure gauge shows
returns 35 bar
